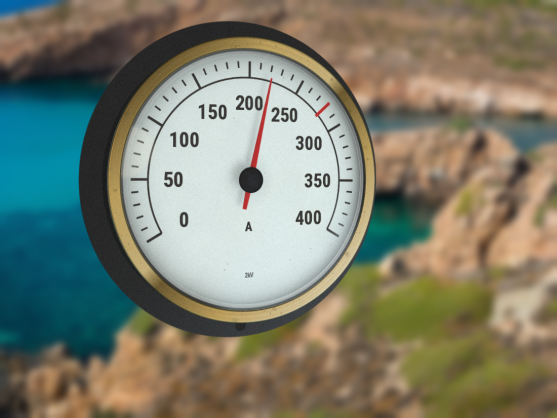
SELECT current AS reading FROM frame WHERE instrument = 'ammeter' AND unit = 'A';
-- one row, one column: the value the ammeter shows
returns 220 A
